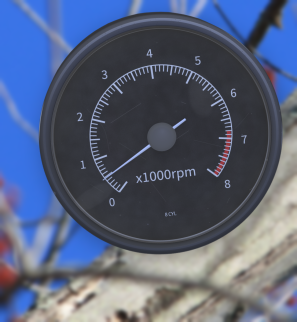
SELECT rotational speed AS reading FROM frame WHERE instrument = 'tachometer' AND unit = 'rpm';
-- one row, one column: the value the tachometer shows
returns 500 rpm
